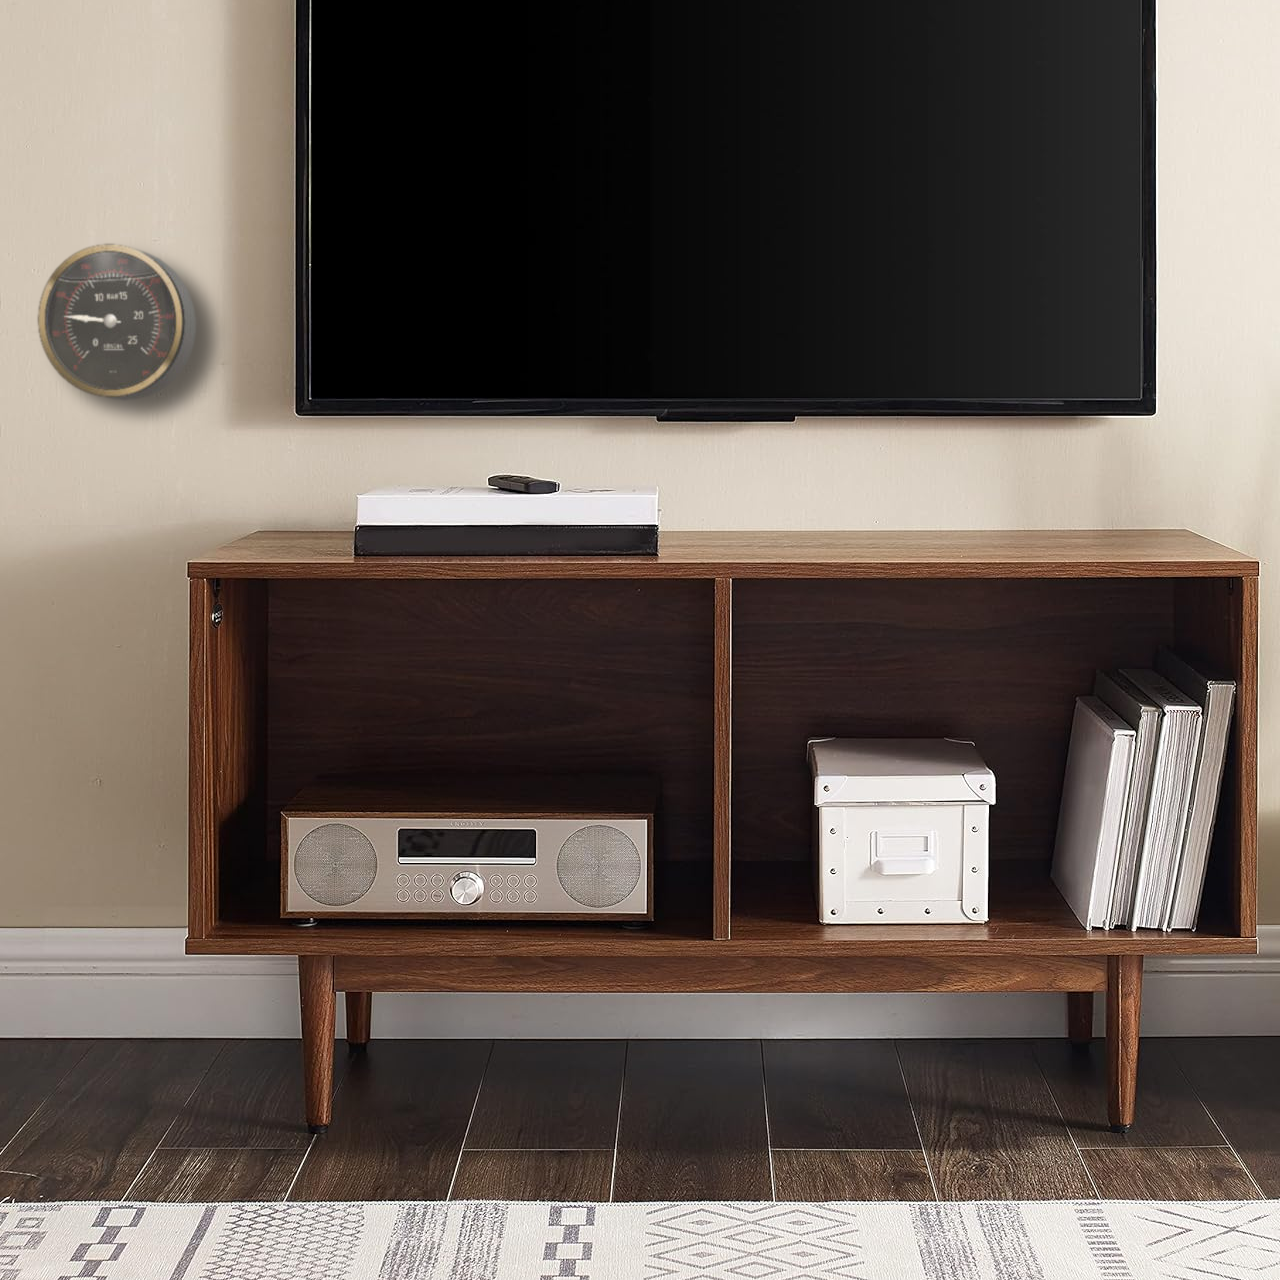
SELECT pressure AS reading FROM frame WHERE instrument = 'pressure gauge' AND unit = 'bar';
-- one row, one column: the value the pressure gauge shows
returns 5 bar
